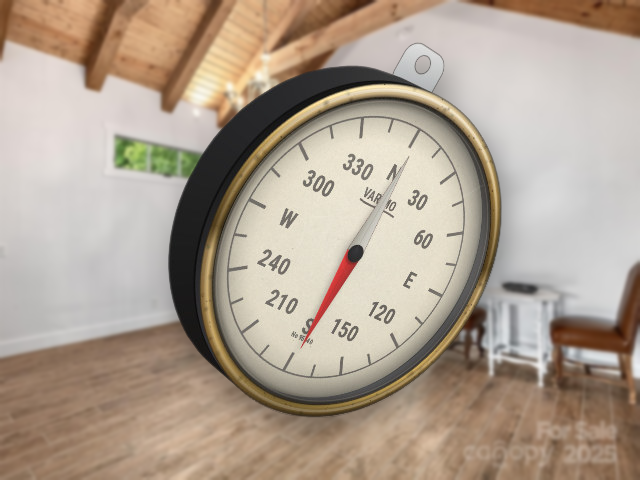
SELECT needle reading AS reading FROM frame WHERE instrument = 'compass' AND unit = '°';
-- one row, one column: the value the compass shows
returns 180 °
